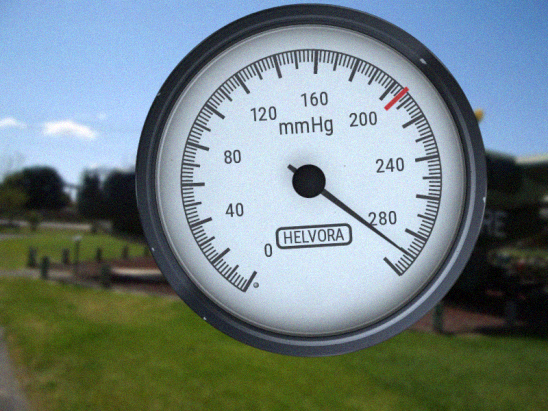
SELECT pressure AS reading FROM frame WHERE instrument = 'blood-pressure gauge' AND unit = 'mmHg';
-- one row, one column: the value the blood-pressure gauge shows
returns 290 mmHg
